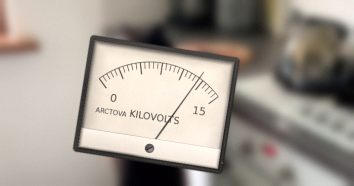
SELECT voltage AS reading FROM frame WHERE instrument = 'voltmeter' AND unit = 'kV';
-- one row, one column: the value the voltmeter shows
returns 12 kV
